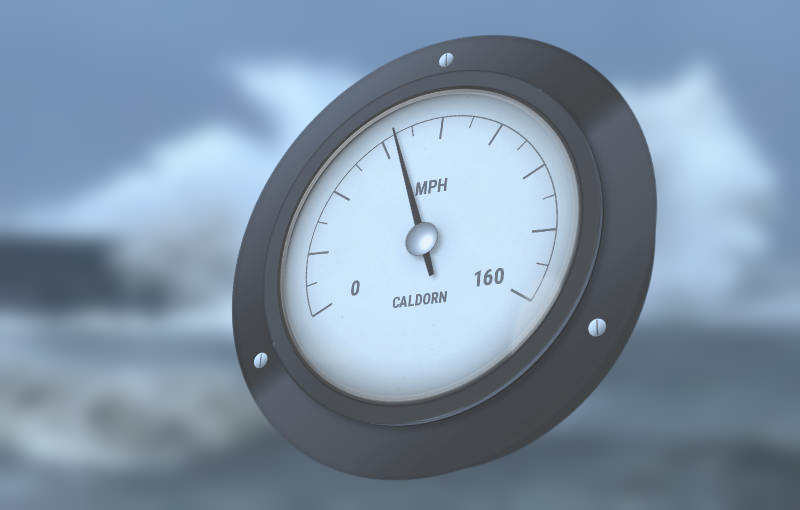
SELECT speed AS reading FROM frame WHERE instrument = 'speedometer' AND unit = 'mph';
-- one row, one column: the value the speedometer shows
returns 65 mph
